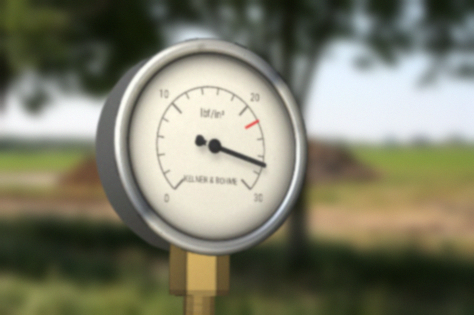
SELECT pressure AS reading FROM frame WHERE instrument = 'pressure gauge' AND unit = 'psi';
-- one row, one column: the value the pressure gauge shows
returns 27 psi
